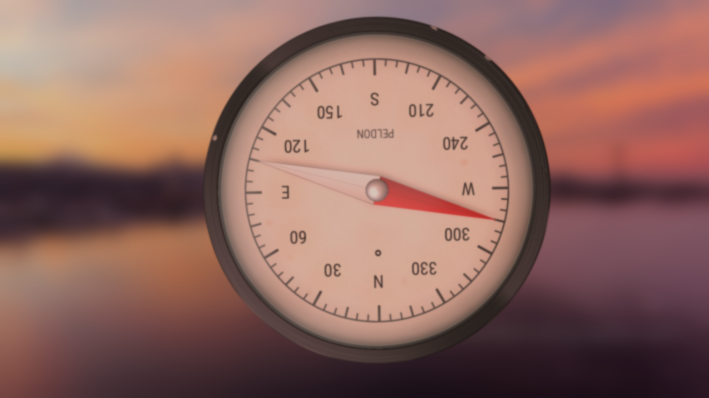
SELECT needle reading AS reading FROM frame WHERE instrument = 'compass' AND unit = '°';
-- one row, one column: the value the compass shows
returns 285 °
